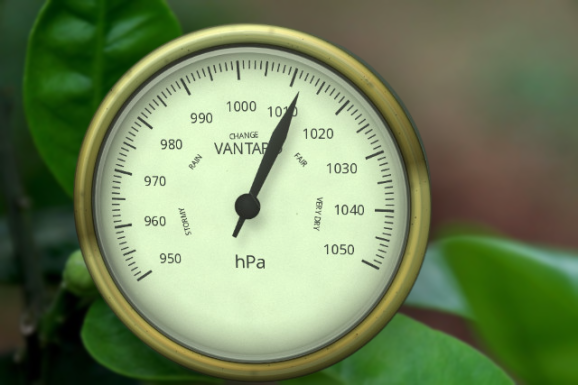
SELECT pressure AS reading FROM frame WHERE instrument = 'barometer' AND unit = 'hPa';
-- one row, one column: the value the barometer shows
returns 1012 hPa
